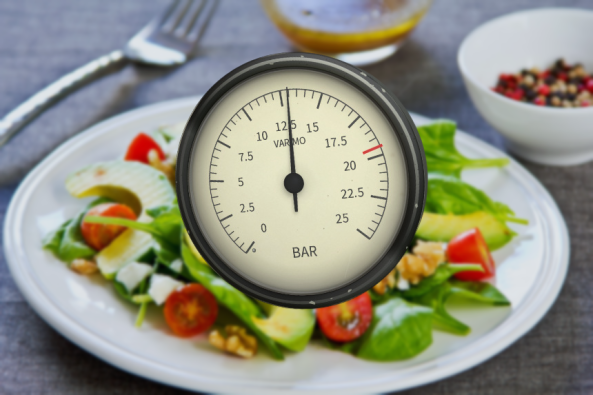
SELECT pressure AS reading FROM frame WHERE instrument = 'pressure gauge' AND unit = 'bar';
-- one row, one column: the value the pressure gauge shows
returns 13 bar
